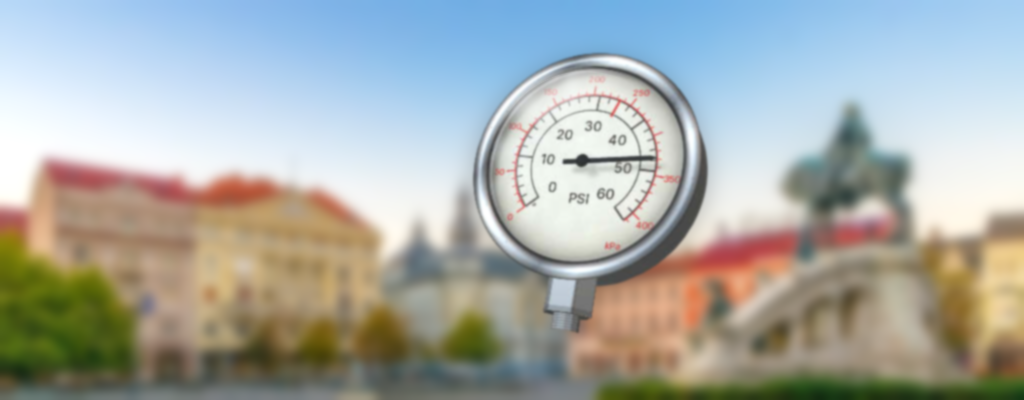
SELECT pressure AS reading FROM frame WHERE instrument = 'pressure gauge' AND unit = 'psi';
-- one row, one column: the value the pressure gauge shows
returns 48 psi
